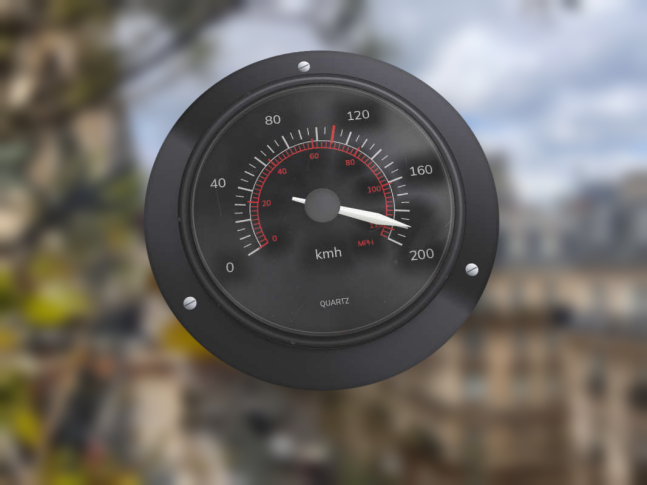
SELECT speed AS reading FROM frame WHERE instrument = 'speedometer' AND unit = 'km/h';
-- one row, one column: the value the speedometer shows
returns 190 km/h
